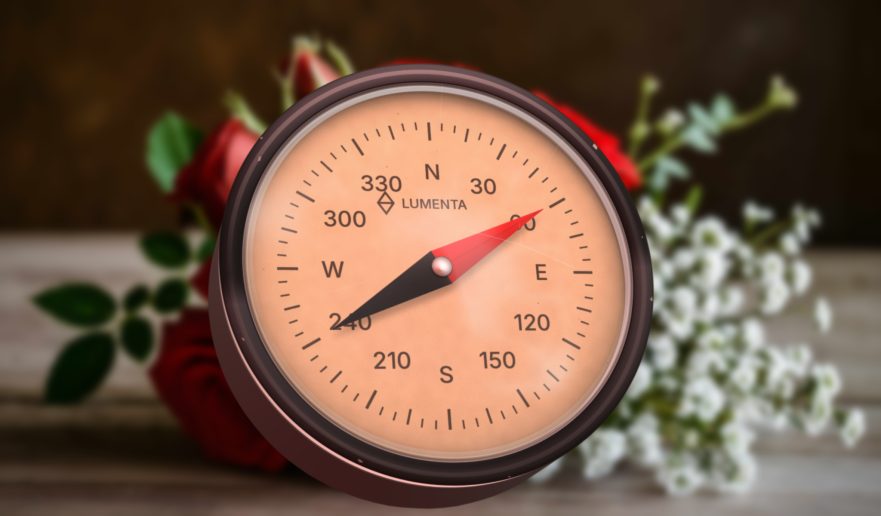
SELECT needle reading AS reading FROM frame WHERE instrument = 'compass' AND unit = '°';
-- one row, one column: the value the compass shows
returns 60 °
